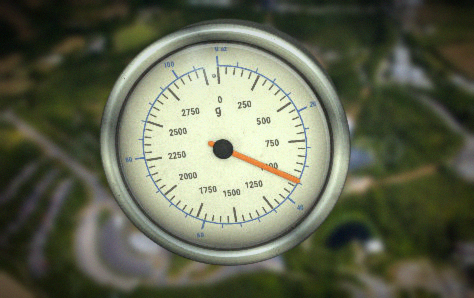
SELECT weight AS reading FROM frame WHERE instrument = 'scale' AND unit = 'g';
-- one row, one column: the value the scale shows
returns 1000 g
